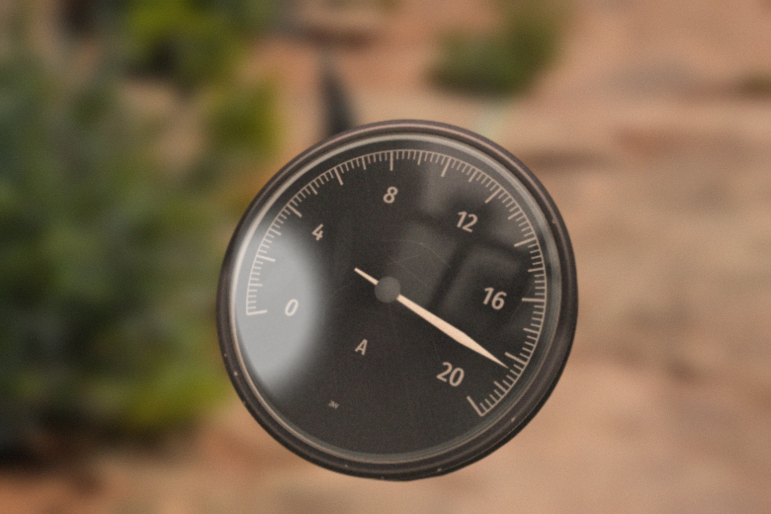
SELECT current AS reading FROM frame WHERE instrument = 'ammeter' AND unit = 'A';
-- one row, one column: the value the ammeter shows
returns 18.4 A
